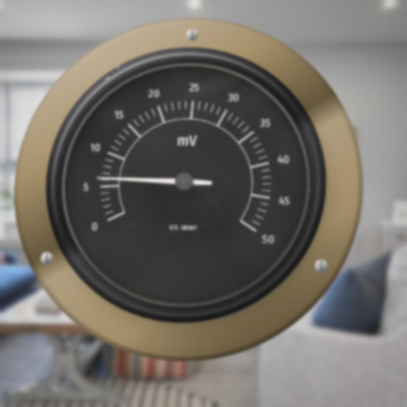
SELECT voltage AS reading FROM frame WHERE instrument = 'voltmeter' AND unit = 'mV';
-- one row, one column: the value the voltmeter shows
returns 6 mV
